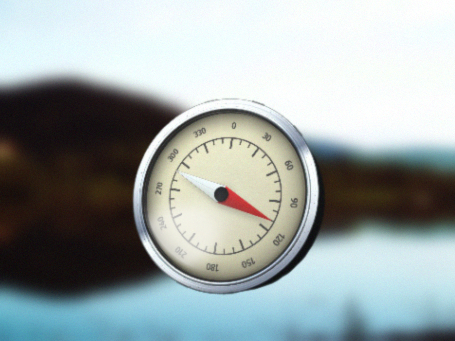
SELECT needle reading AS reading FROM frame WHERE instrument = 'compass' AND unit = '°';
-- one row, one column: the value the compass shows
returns 110 °
